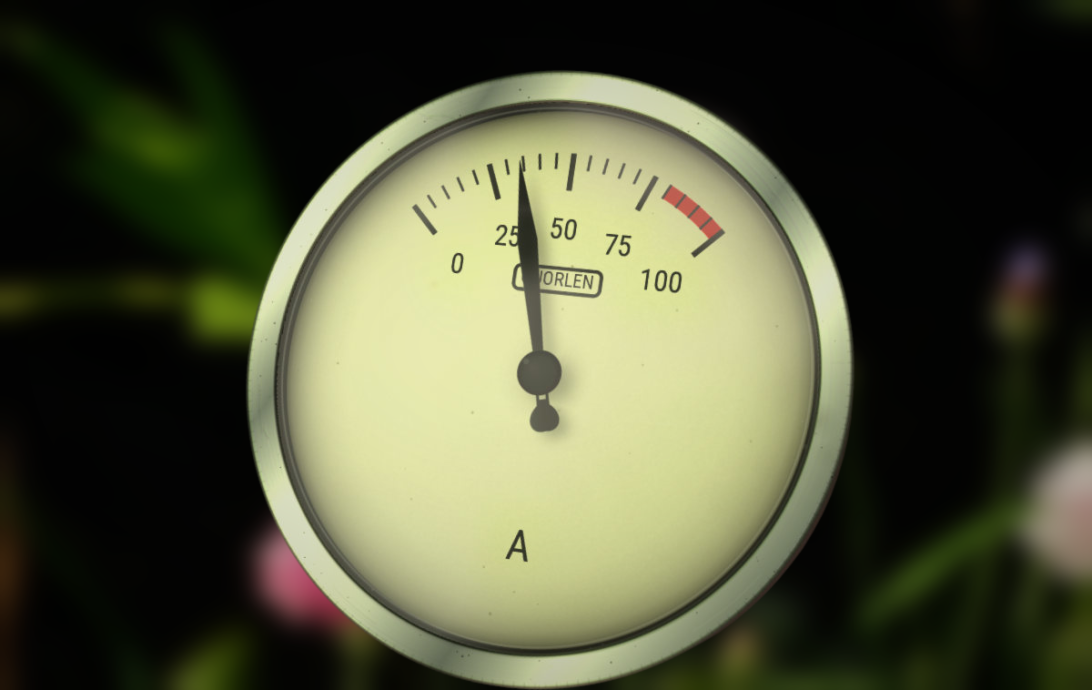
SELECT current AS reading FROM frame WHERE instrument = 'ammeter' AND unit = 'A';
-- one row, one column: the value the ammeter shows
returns 35 A
